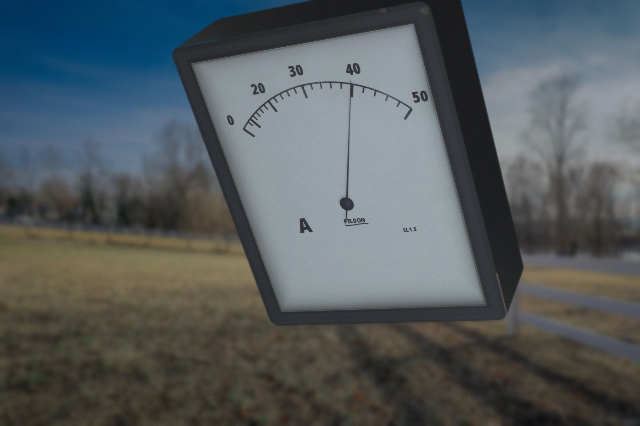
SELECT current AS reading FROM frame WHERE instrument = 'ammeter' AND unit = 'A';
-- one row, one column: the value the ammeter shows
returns 40 A
